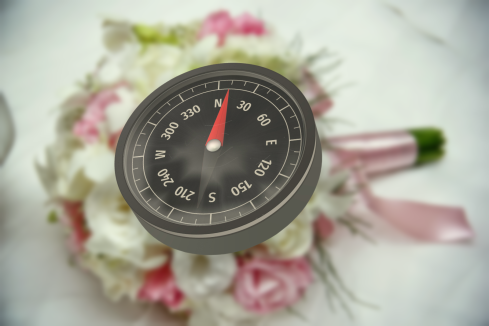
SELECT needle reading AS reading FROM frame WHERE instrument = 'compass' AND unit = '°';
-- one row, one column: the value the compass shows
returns 10 °
